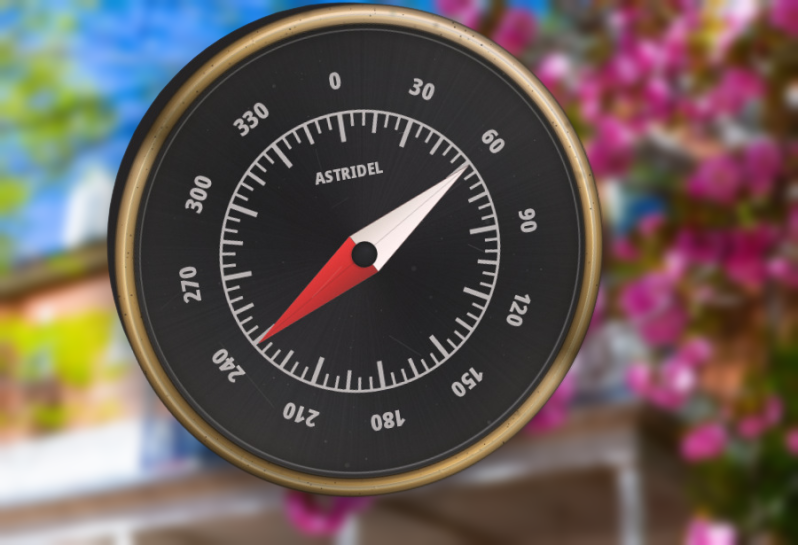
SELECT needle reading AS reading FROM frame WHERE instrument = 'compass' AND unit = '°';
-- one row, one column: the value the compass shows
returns 240 °
